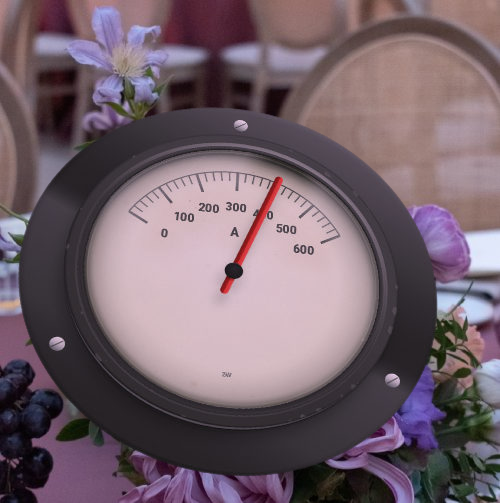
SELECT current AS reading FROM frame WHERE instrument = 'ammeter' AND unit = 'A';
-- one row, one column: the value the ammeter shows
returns 400 A
